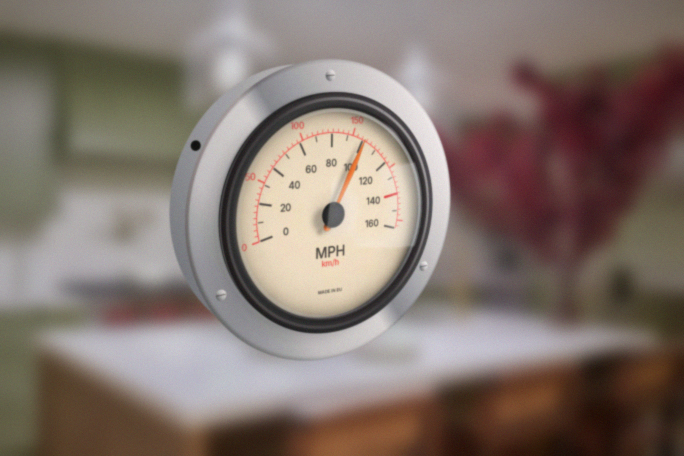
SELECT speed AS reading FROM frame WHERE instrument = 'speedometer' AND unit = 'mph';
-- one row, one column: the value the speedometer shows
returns 100 mph
